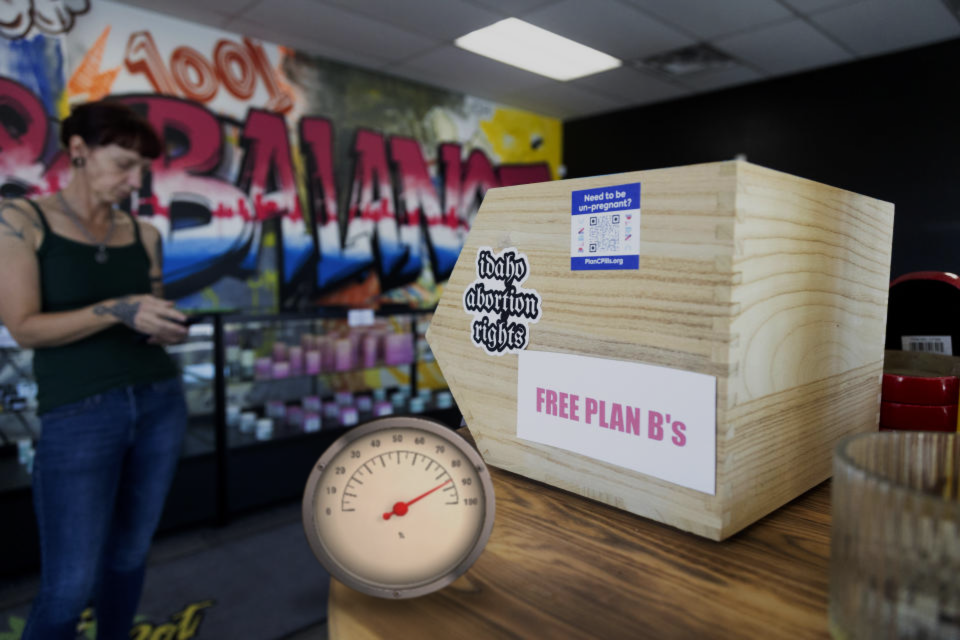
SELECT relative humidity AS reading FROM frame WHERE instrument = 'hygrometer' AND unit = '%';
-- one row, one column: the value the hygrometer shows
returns 85 %
